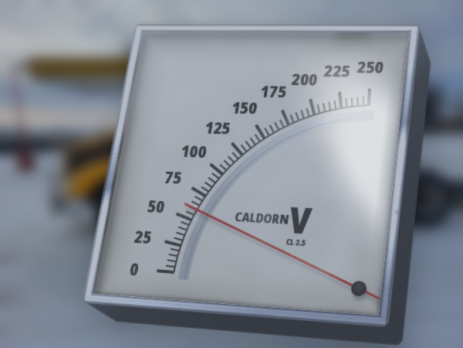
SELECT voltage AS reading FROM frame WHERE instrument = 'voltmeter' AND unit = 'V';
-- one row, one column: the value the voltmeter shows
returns 60 V
